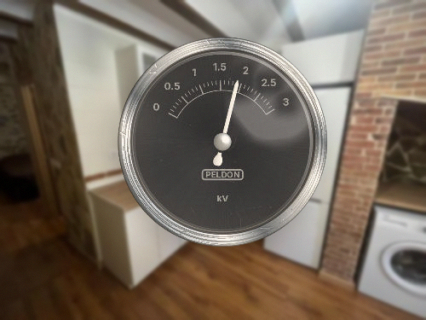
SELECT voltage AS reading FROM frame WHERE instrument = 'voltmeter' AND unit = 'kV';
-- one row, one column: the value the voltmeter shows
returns 1.9 kV
